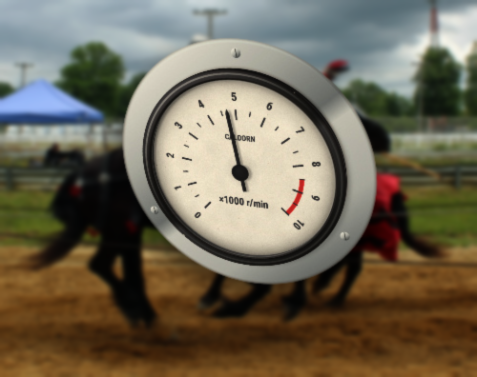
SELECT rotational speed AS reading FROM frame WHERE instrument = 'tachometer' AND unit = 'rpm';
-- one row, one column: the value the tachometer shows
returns 4750 rpm
